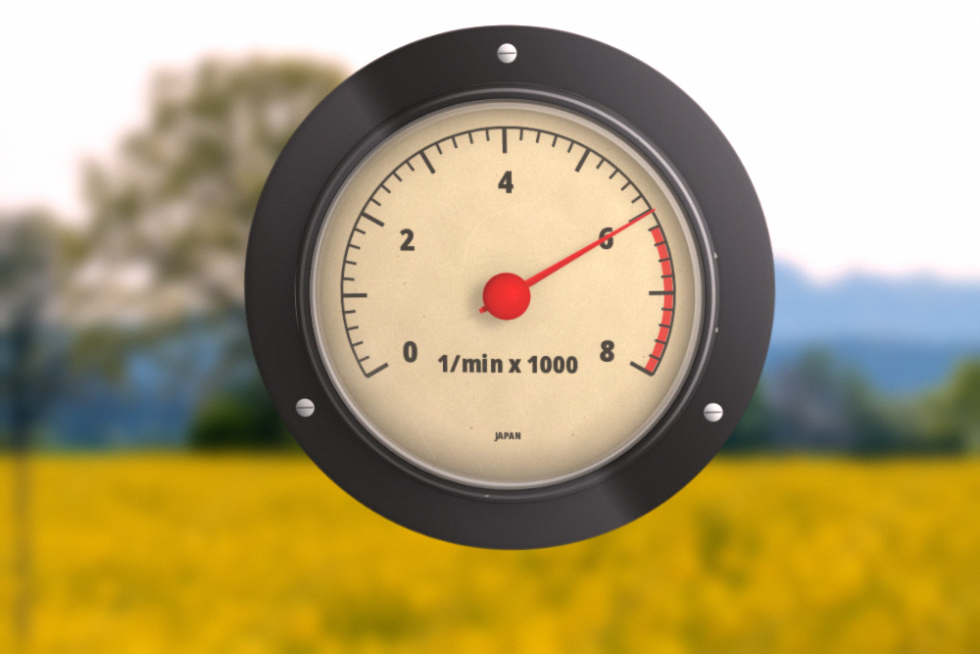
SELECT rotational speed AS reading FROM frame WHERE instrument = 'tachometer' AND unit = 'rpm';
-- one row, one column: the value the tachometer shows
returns 6000 rpm
